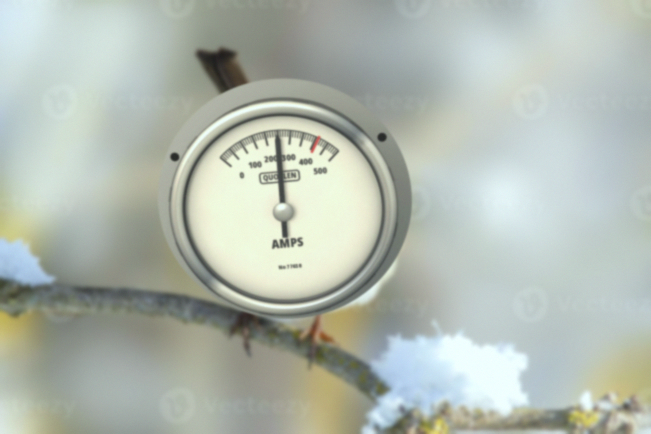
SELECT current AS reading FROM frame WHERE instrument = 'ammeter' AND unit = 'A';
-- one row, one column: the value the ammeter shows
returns 250 A
